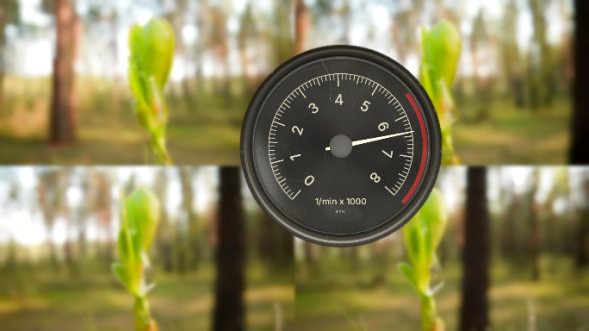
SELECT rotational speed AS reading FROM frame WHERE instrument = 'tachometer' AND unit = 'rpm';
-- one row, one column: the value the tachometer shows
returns 6400 rpm
